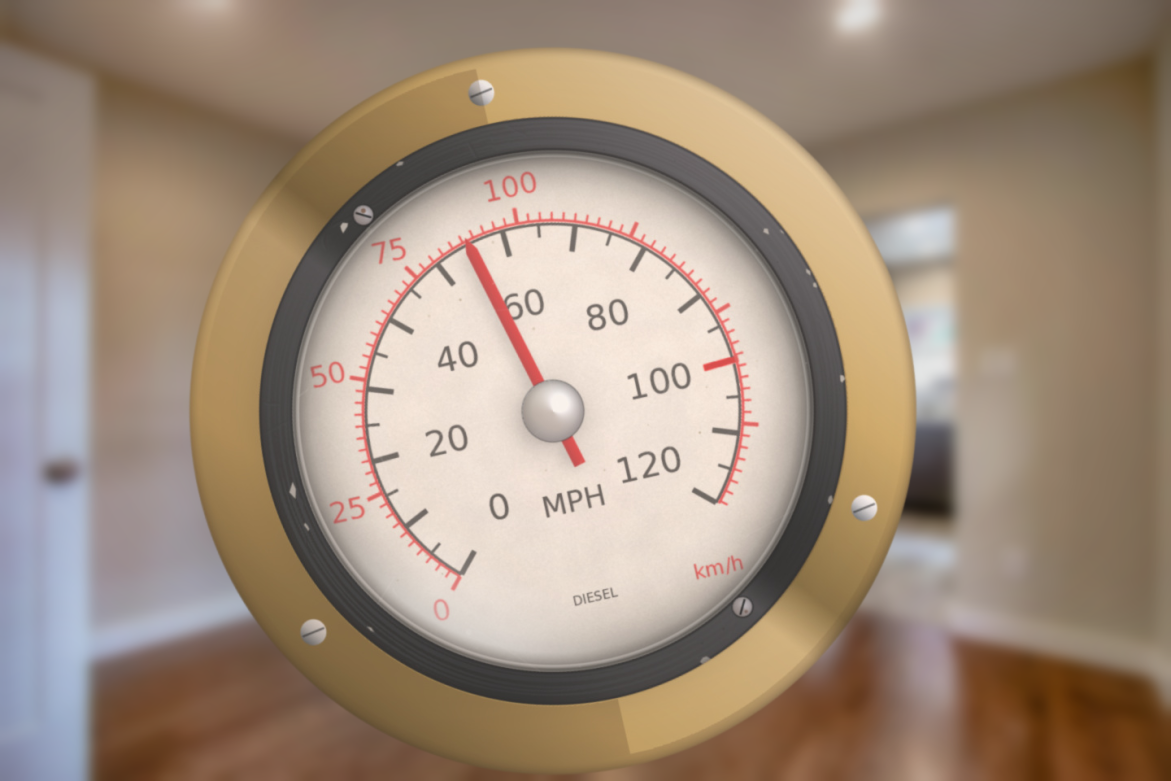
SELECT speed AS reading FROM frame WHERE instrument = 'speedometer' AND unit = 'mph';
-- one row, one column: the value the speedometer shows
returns 55 mph
